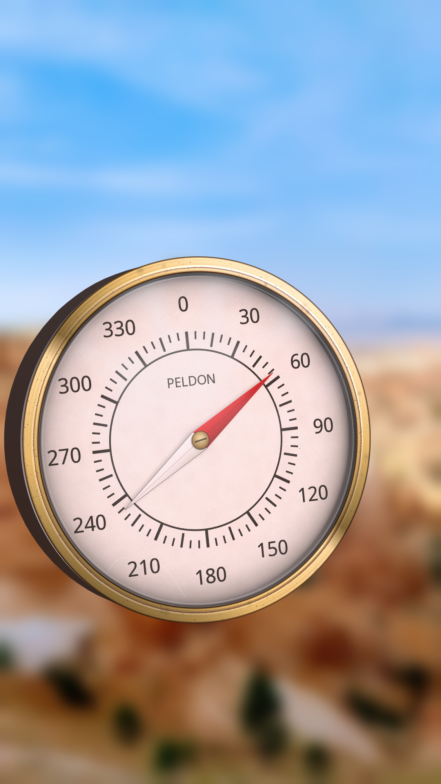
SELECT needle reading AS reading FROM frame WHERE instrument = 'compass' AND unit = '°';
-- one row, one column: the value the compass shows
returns 55 °
